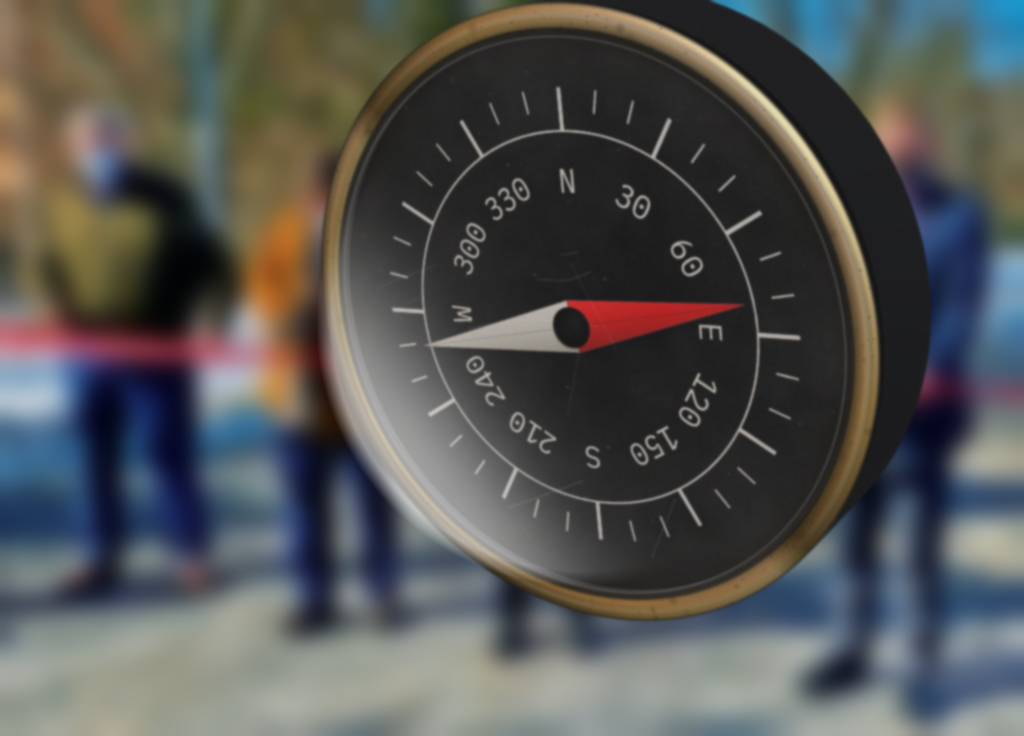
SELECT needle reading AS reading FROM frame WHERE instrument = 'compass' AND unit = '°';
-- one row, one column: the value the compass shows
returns 80 °
